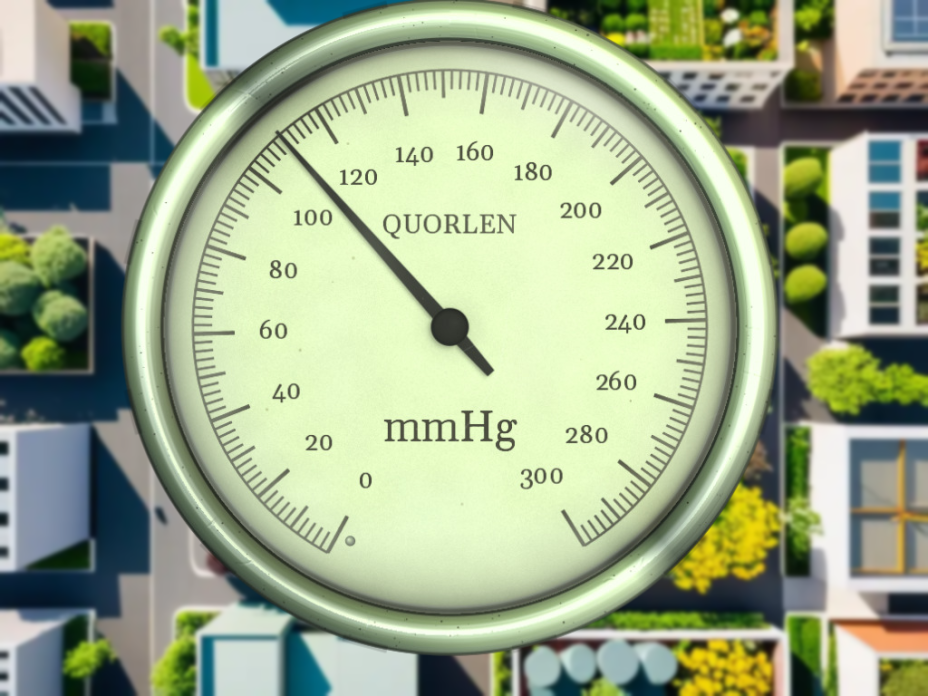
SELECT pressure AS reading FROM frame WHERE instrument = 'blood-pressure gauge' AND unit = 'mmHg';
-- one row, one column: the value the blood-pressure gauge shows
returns 110 mmHg
